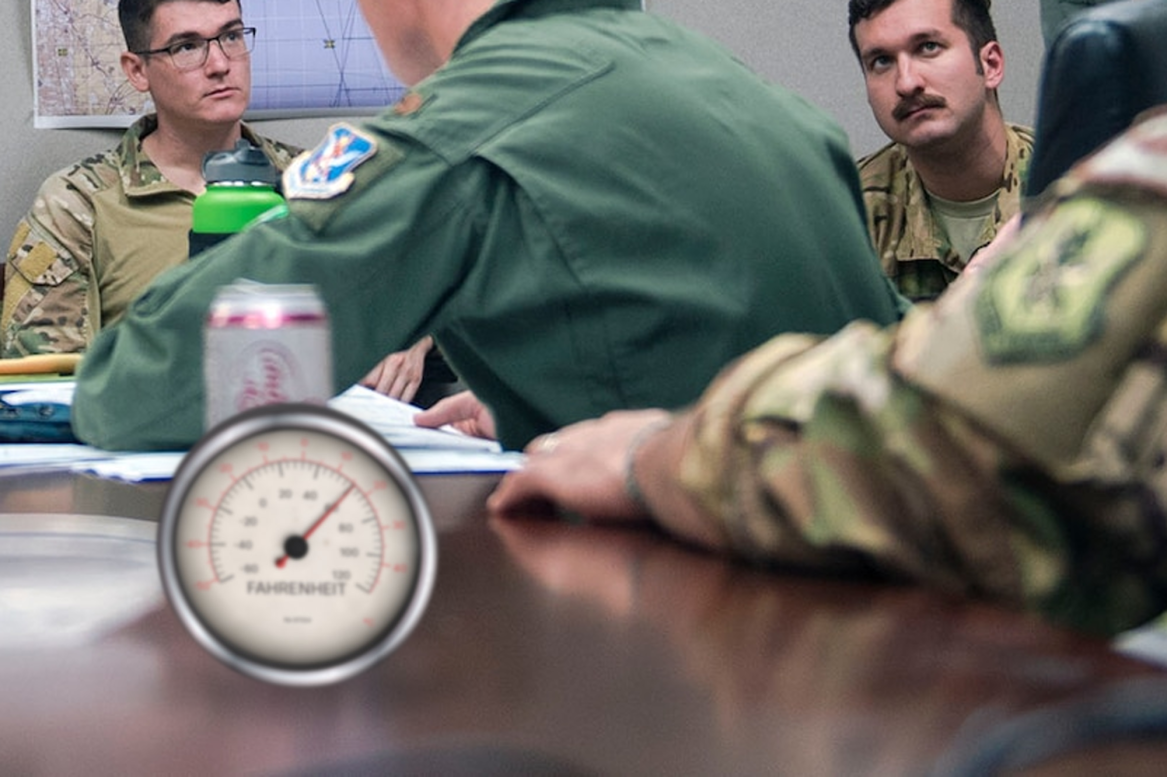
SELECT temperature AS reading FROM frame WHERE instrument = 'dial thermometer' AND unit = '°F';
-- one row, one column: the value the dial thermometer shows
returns 60 °F
